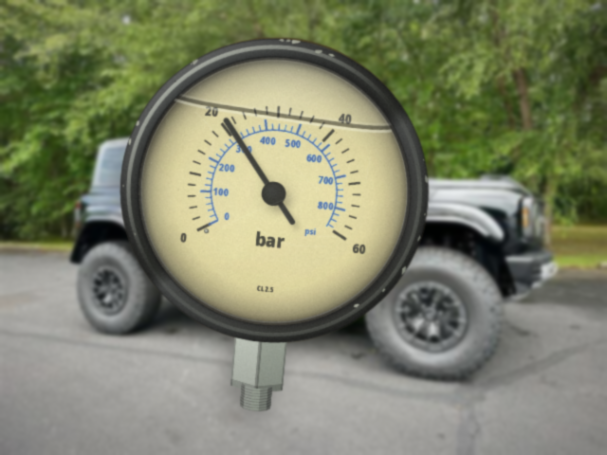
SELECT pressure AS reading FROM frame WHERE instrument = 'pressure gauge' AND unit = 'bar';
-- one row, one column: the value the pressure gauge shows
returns 21 bar
